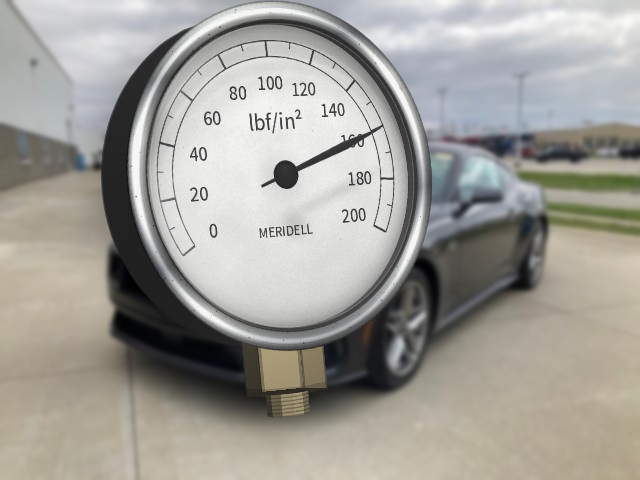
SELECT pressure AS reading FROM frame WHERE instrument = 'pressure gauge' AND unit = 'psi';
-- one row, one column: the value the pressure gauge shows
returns 160 psi
